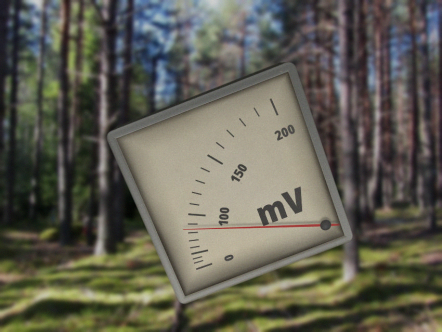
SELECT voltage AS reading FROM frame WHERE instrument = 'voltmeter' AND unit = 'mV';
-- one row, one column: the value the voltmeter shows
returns 85 mV
